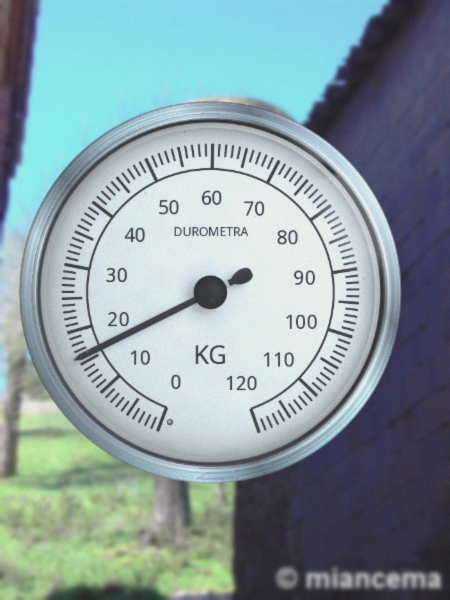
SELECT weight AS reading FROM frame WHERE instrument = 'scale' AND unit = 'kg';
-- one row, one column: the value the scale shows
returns 16 kg
